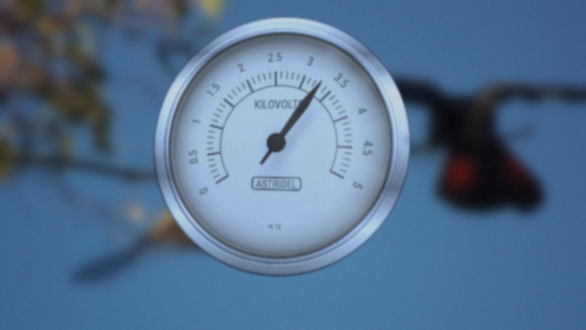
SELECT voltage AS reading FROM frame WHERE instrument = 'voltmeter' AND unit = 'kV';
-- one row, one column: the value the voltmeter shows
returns 3.3 kV
